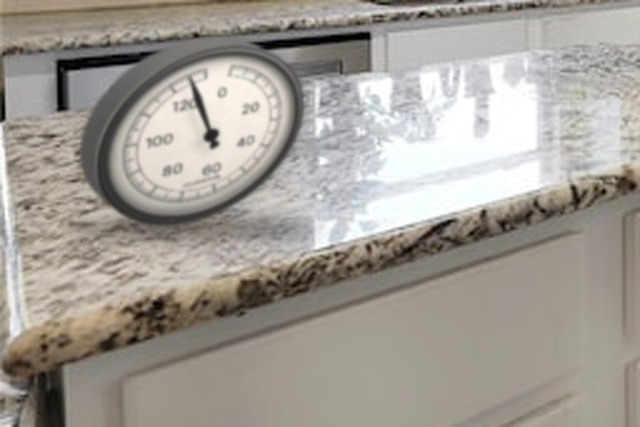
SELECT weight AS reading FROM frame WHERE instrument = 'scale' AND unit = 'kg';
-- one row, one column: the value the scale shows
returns 125 kg
